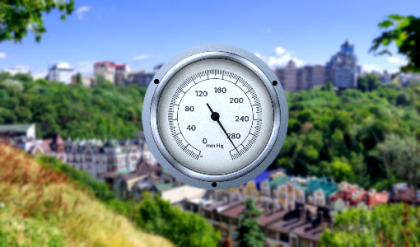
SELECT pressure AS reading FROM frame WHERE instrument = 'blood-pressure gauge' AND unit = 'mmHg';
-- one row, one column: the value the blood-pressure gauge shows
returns 290 mmHg
